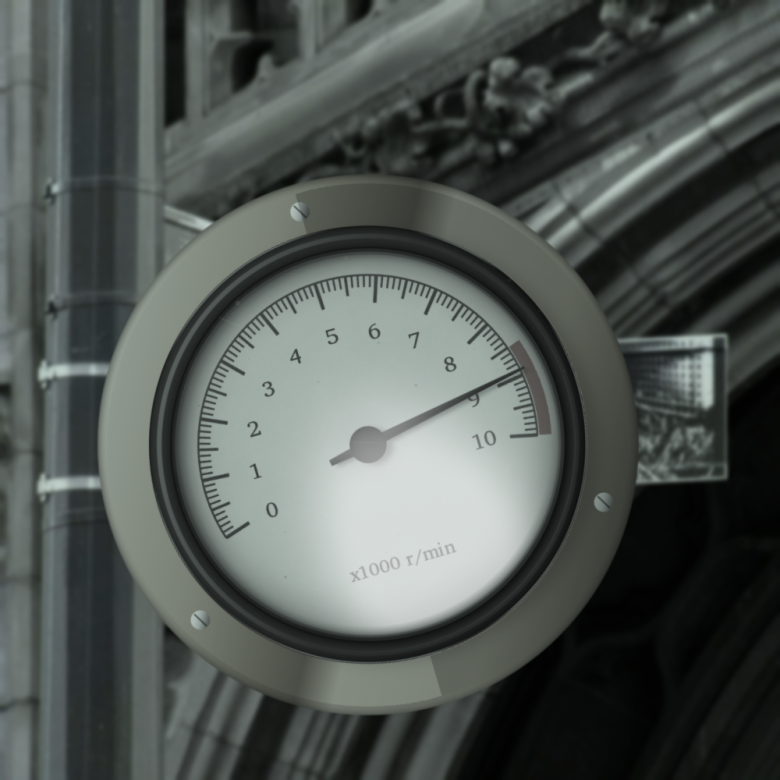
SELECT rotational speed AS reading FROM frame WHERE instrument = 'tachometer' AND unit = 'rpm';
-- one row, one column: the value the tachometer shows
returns 8900 rpm
